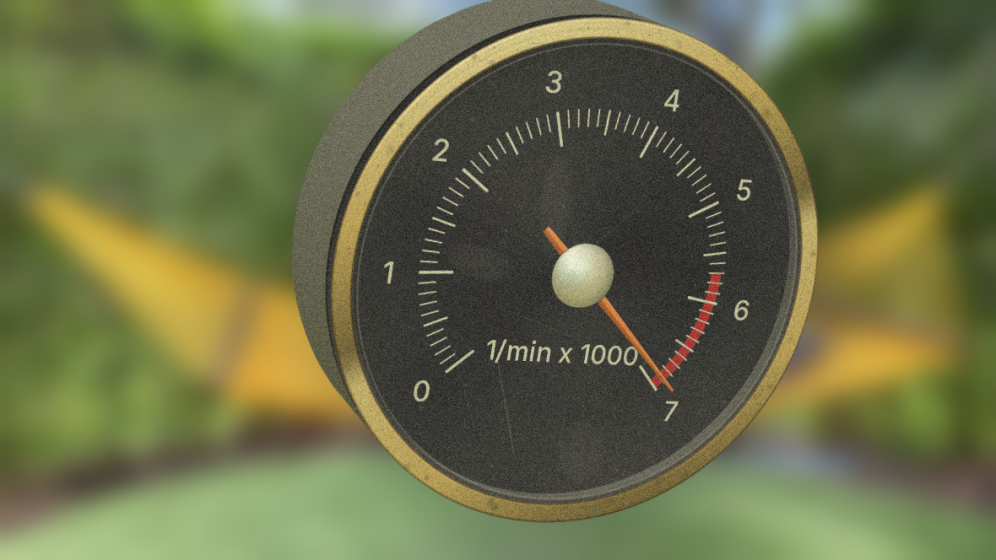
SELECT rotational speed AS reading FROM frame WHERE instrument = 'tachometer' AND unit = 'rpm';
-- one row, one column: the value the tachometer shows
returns 6900 rpm
